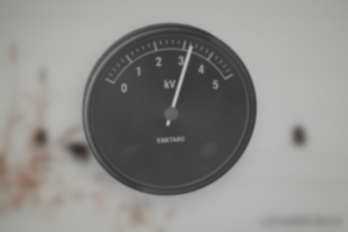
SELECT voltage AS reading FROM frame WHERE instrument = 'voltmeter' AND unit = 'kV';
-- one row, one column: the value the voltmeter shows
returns 3.2 kV
